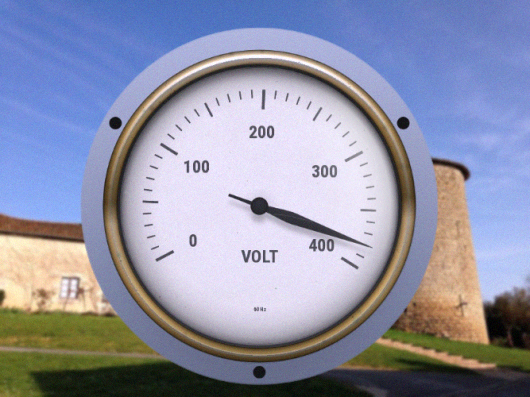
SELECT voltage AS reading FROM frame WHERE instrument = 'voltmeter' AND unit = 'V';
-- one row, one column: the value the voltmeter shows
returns 380 V
